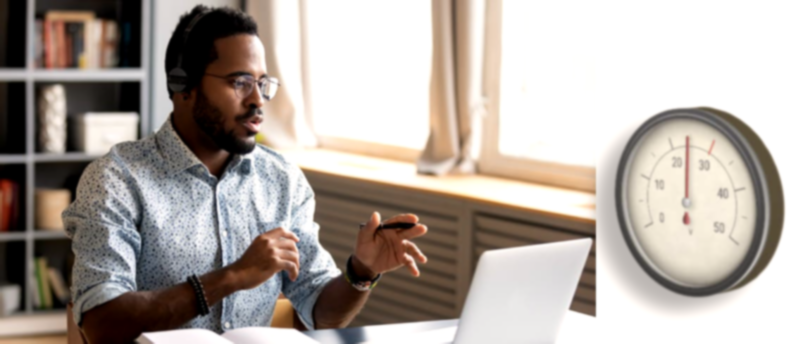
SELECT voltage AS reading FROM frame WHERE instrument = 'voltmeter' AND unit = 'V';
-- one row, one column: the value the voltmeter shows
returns 25 V
